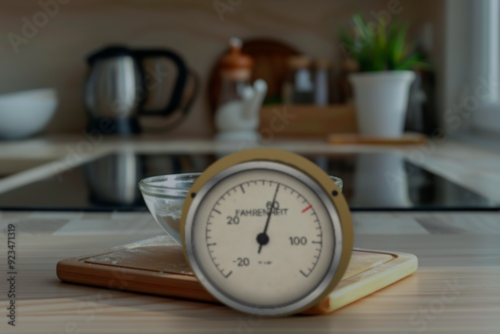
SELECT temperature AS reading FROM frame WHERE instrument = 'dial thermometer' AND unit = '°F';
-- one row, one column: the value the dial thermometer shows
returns 60 °F
